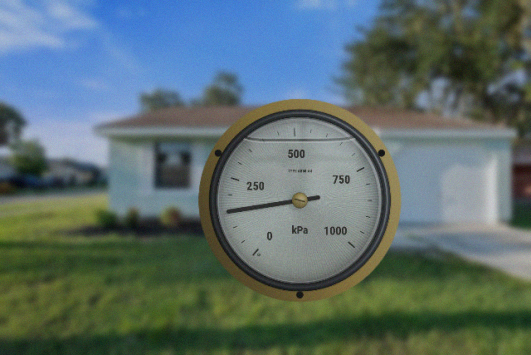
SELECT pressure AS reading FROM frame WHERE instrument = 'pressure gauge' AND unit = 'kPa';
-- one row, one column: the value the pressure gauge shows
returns 150 kPa
